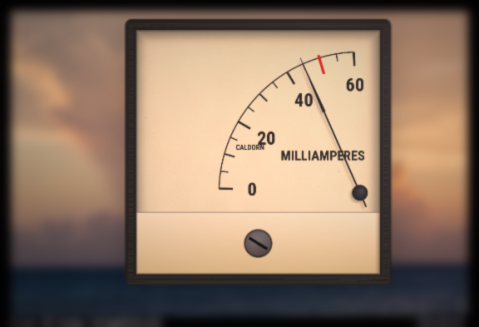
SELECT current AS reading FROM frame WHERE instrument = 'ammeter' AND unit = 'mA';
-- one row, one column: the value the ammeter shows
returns 45 mA
